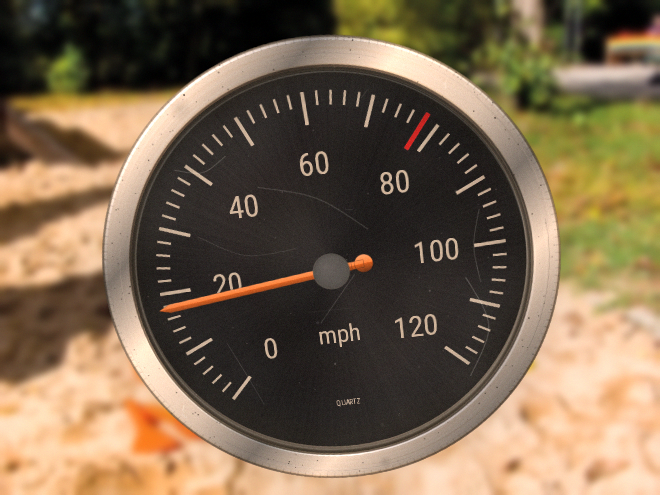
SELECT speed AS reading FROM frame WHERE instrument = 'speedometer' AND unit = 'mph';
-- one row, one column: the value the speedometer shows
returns 18 mph
